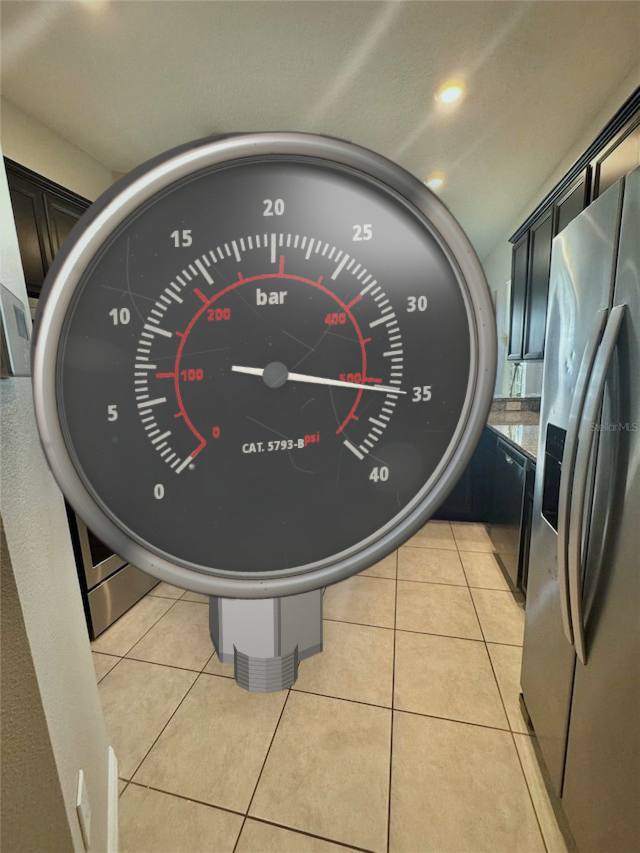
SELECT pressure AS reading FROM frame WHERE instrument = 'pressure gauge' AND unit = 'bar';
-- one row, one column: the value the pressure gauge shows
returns 35 bar
